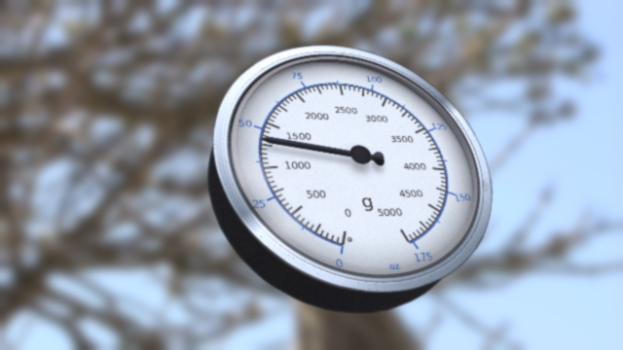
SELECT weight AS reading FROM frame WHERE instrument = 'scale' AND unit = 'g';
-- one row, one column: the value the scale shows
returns 1250 g
